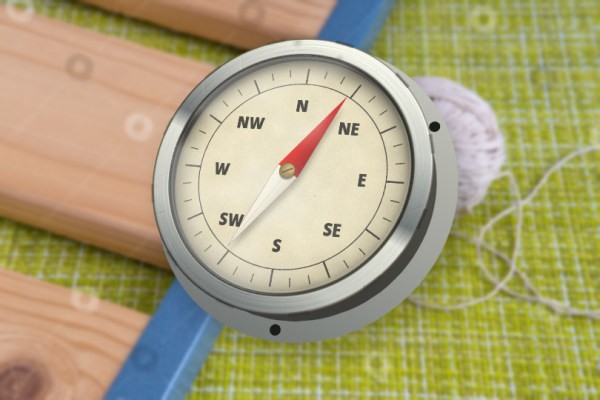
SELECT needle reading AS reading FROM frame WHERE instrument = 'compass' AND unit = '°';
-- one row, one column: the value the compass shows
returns 30 °
